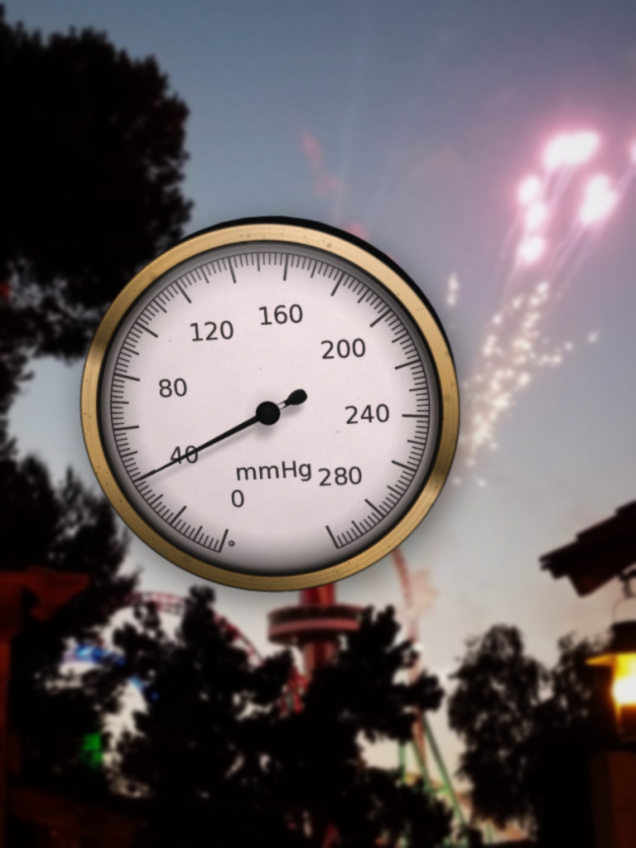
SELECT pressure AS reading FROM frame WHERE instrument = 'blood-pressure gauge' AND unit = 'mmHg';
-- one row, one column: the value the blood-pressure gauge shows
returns 40 mmHg
